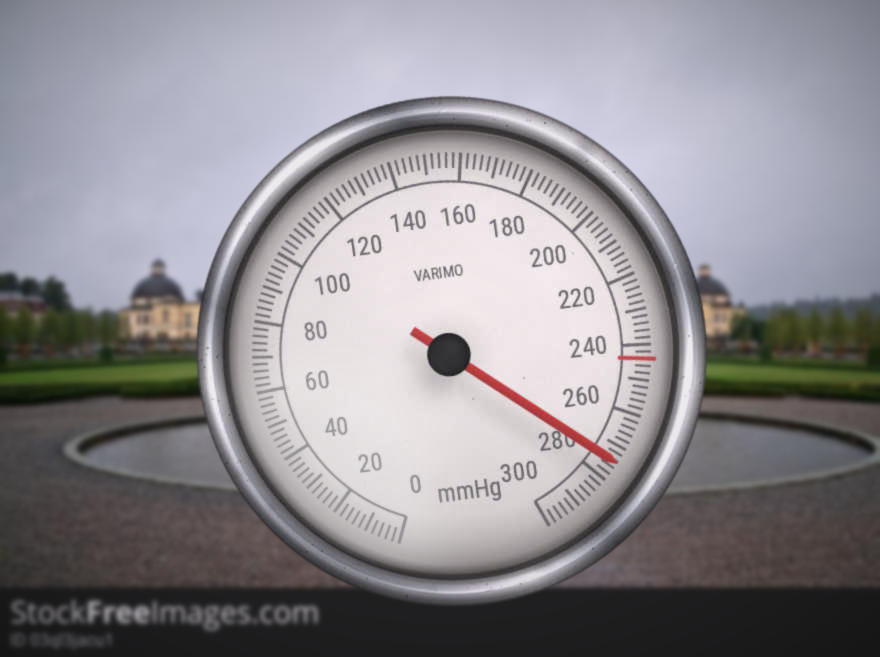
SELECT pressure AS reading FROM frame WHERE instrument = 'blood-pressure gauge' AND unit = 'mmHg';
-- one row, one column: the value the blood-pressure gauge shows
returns 274 mmHg
